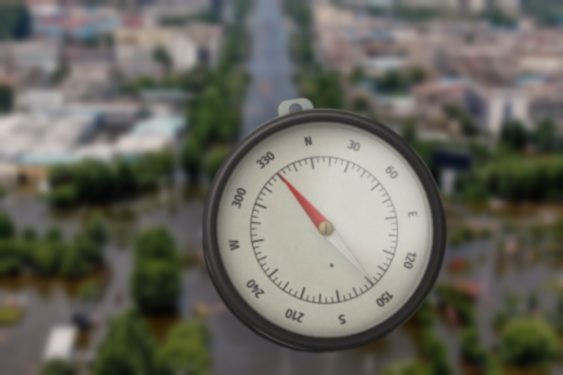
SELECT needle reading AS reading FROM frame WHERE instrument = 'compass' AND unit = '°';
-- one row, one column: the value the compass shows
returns 330 °
